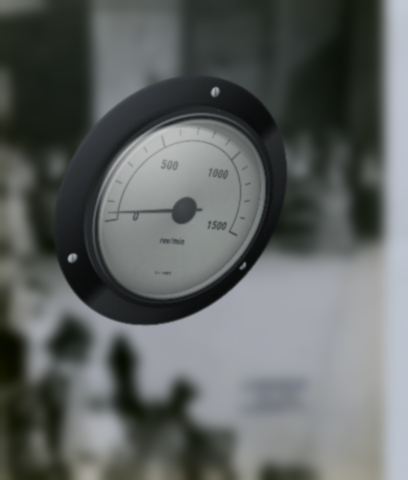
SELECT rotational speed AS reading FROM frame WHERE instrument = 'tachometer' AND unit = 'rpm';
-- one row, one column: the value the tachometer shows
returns 50 rpm
